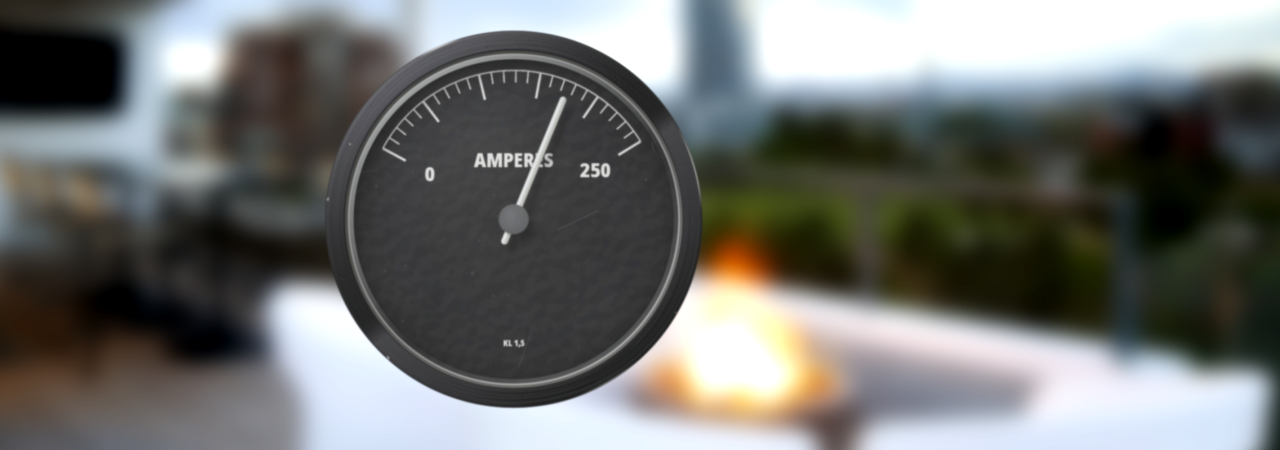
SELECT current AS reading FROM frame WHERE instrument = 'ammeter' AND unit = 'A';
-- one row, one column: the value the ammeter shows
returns 175 A
